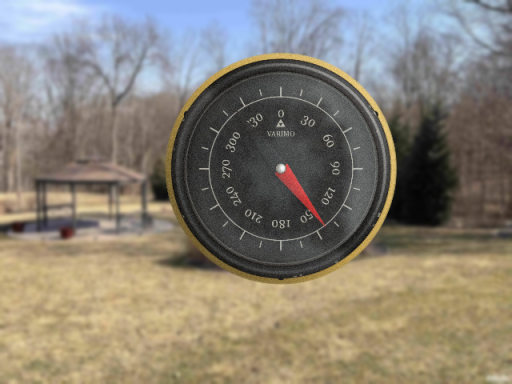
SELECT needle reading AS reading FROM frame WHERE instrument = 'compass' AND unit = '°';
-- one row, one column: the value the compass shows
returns 142.5 °
